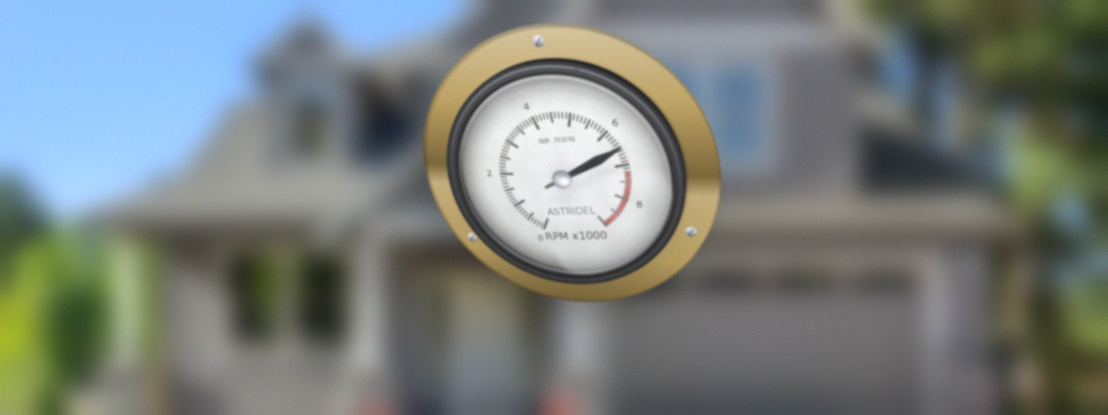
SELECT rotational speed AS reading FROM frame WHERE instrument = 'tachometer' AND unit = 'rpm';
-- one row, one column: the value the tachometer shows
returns 6500 rpm
